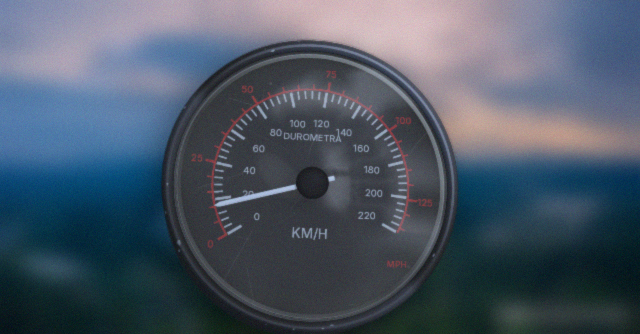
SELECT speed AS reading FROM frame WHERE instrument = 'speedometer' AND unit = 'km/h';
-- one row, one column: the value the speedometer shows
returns 16 km/h
